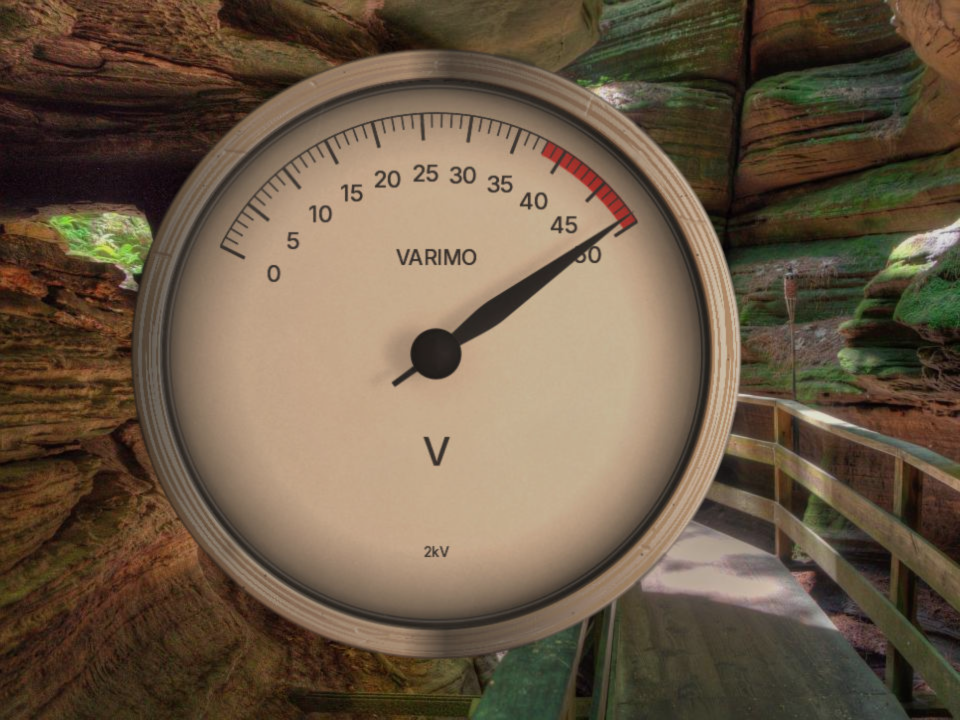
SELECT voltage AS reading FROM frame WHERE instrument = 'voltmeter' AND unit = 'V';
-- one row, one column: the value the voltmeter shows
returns 49 V
